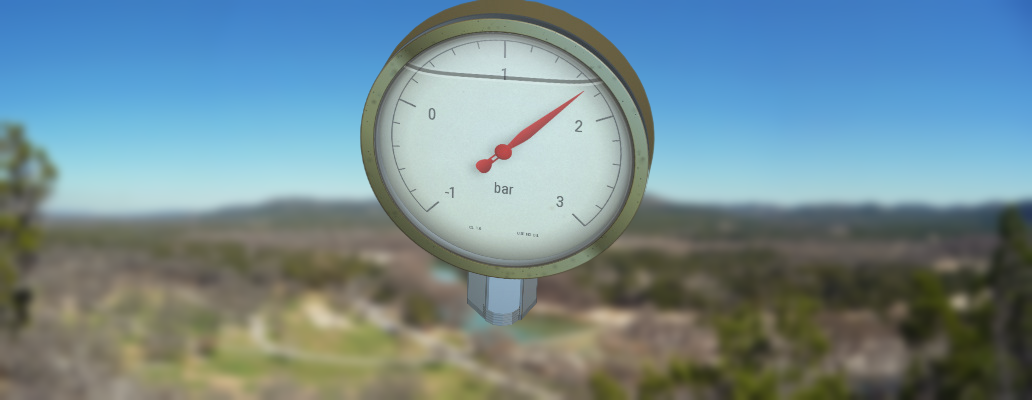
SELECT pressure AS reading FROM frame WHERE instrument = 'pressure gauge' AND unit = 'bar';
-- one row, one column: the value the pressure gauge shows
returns 1.7 bar
